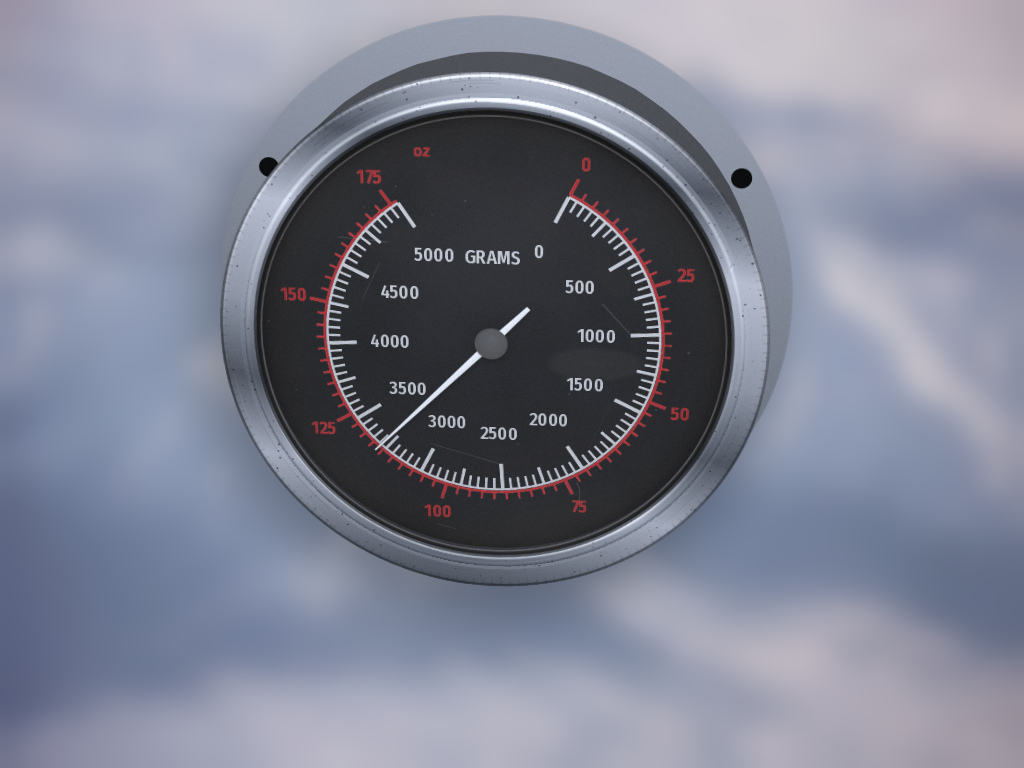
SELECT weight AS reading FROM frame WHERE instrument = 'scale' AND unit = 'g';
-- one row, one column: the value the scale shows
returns 3300 g
